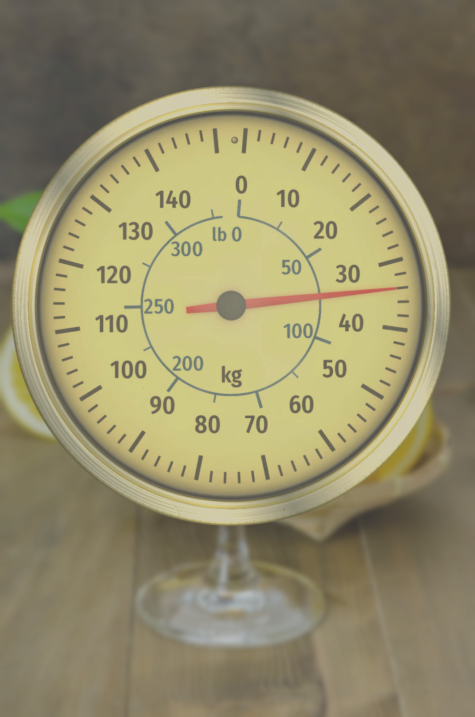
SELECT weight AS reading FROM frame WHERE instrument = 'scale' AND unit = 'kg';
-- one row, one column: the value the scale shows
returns 34 kg
